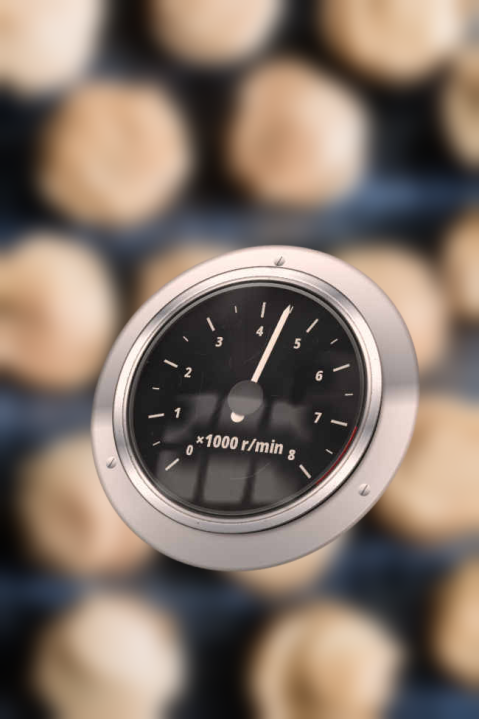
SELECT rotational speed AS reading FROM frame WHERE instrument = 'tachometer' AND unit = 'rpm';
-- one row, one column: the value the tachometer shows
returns 4500 rpm
